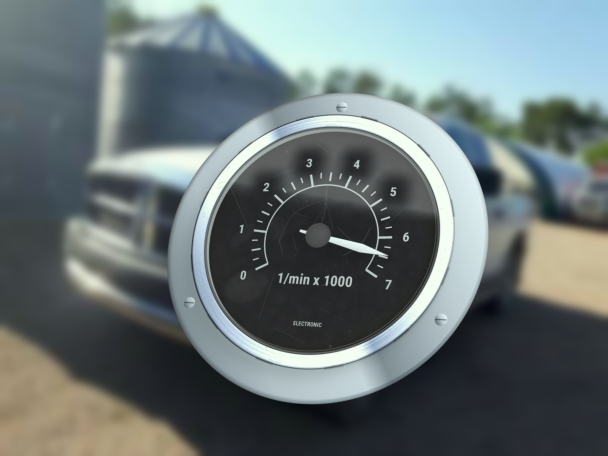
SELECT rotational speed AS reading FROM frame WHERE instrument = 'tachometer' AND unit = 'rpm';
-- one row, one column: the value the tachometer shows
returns 6500 rpm
